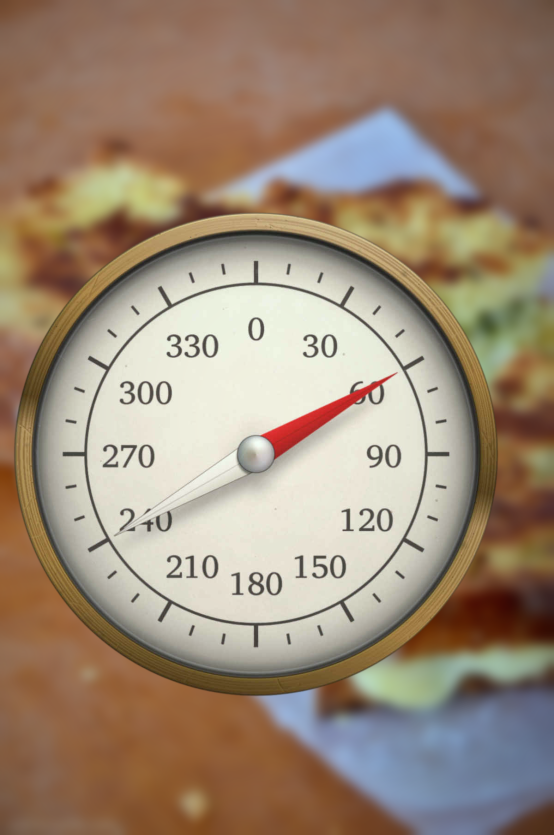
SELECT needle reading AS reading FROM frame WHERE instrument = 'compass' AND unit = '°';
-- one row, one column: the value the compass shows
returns 60 °
